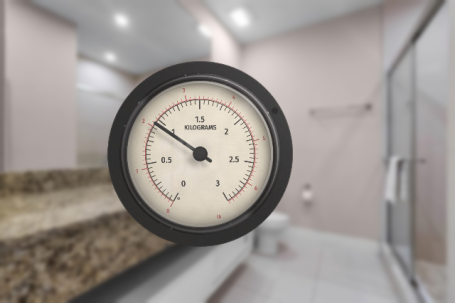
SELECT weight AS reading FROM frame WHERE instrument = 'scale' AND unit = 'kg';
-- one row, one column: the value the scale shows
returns 0.95 kg
